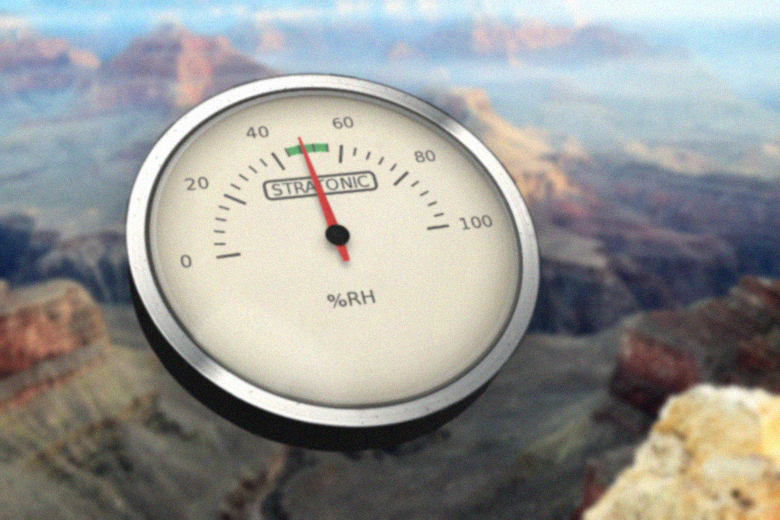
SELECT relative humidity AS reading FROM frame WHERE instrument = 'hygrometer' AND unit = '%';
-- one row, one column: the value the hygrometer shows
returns 48 %
